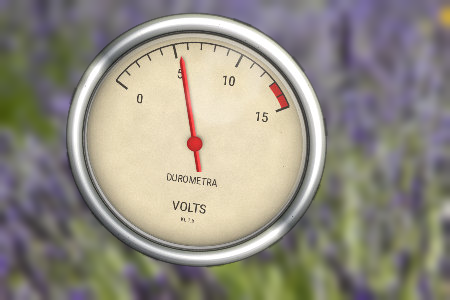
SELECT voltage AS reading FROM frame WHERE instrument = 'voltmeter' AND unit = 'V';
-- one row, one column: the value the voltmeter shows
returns 5.5 V
